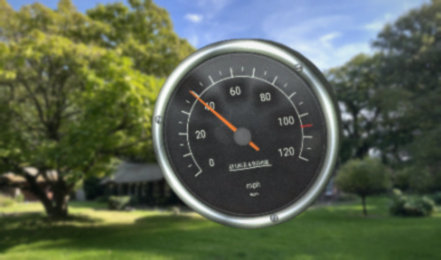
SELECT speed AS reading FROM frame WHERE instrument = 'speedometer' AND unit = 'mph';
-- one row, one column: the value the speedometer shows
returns 40 mph
